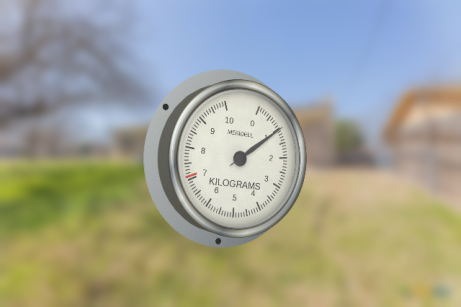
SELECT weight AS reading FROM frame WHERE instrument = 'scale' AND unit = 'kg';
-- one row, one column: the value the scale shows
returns 1 kg
